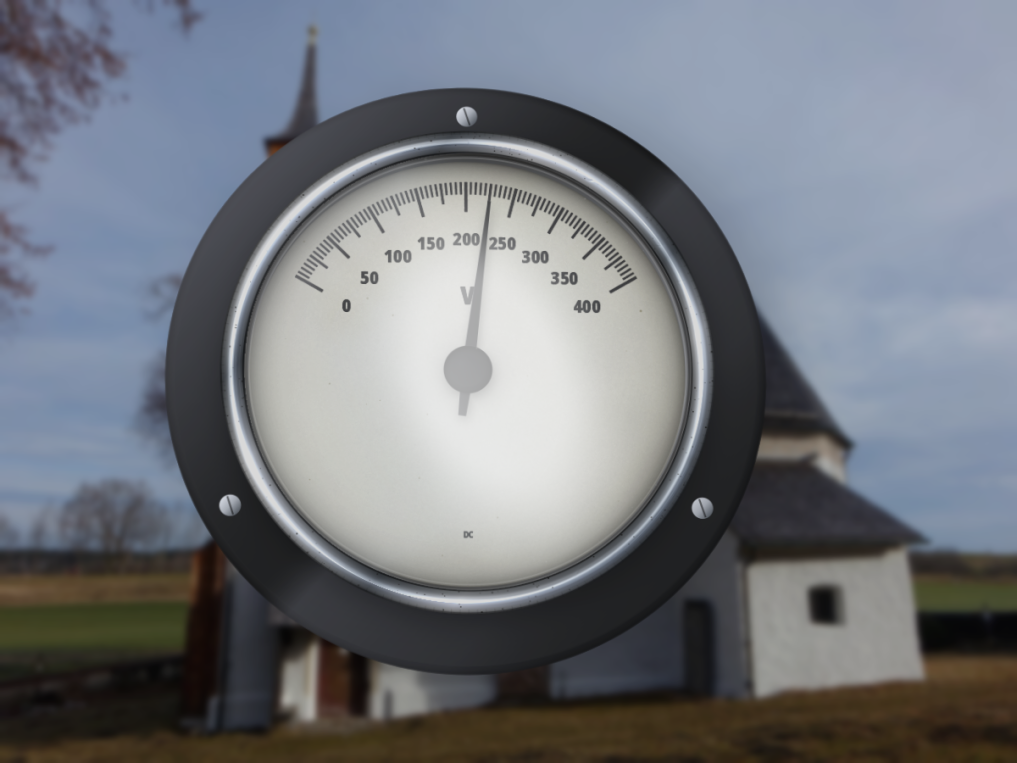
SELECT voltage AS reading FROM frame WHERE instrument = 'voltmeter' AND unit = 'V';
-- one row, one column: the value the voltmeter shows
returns 225 V
